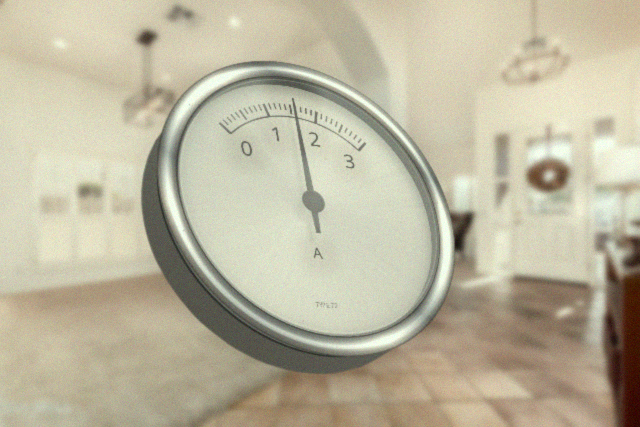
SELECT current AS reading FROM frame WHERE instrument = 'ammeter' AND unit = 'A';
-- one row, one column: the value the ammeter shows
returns 1.5 A
